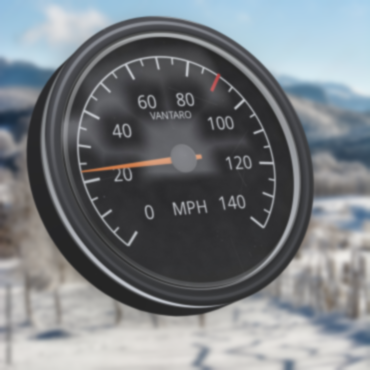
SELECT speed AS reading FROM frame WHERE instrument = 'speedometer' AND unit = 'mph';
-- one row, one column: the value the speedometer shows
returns 22.5 mph
